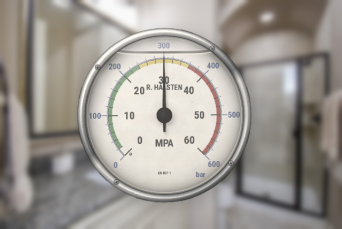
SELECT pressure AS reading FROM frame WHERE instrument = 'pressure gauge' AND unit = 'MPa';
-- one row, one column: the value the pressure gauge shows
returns 30 MPa
